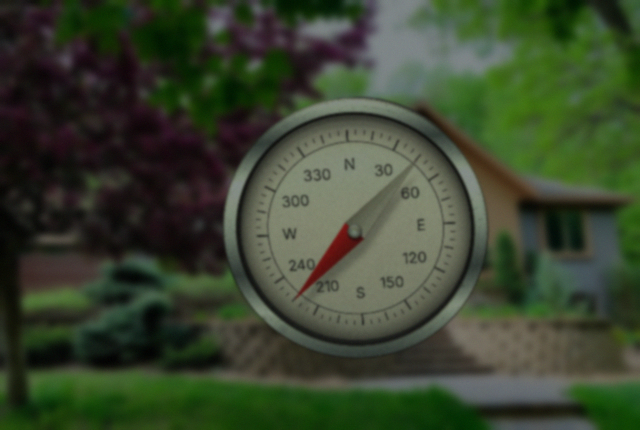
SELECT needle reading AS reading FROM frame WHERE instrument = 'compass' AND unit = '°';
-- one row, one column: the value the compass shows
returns 225 °
